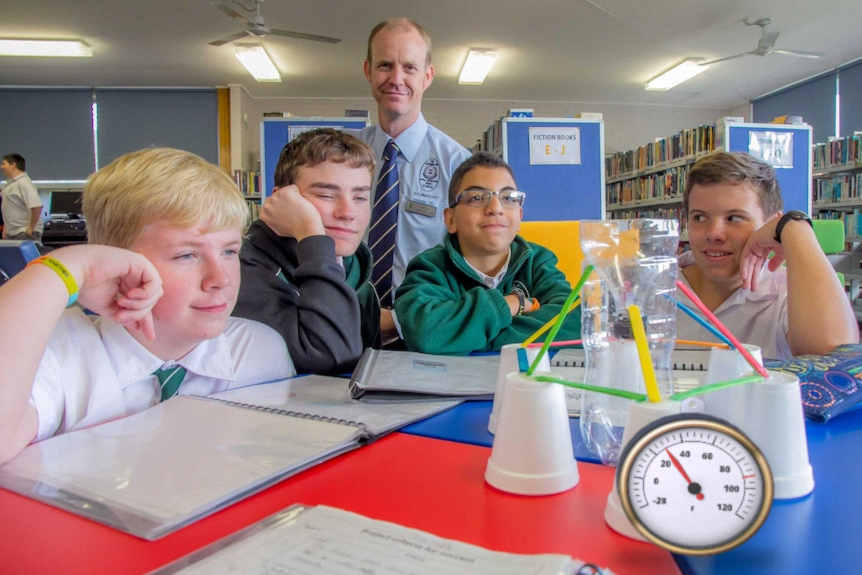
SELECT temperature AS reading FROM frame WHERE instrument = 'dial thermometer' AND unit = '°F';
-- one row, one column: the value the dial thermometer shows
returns 28 °F
